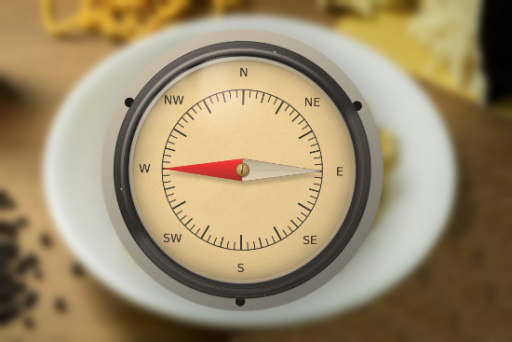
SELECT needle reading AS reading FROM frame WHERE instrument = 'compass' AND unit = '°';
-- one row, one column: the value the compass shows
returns 270 °
